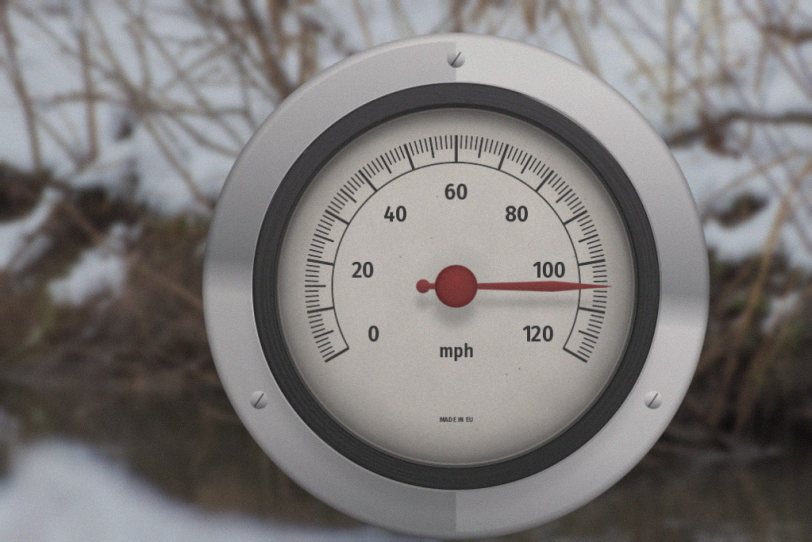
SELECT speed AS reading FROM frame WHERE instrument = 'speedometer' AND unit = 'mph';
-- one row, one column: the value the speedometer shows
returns 105 mph
